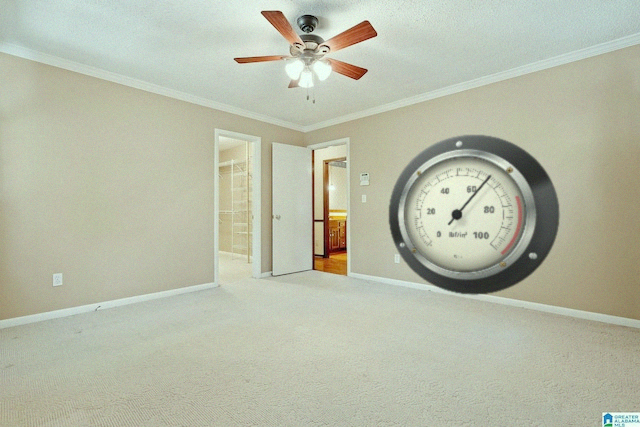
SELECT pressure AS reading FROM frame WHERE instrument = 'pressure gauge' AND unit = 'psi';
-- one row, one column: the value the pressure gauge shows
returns 65 psi
